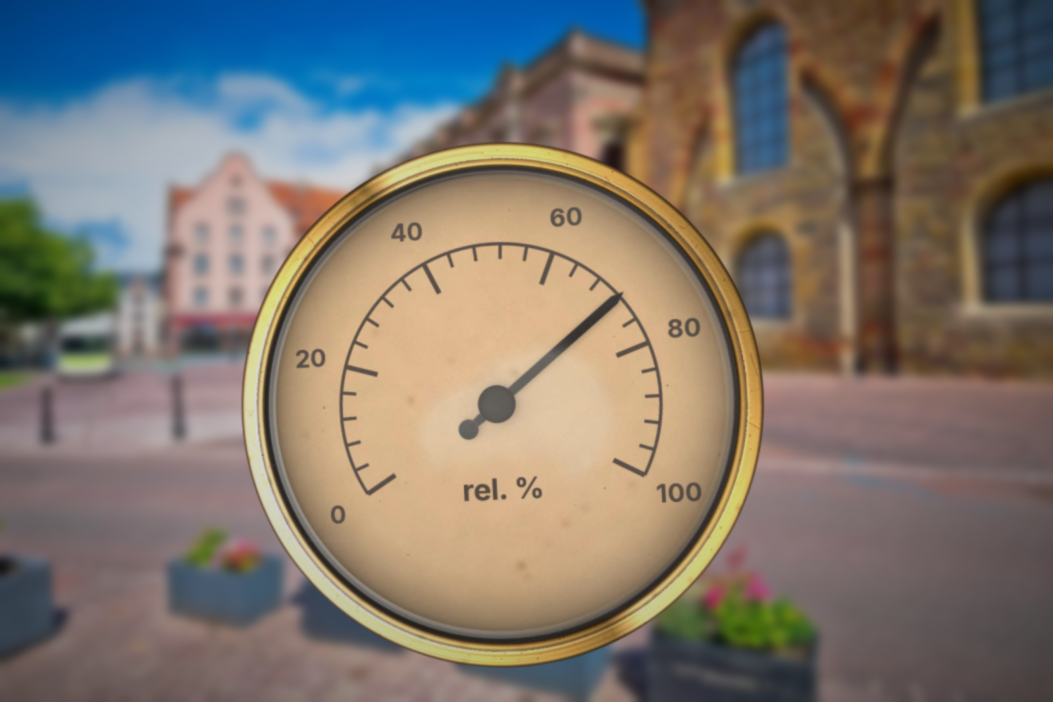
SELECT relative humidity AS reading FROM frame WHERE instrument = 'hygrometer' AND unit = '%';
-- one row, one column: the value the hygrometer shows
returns 72 %
